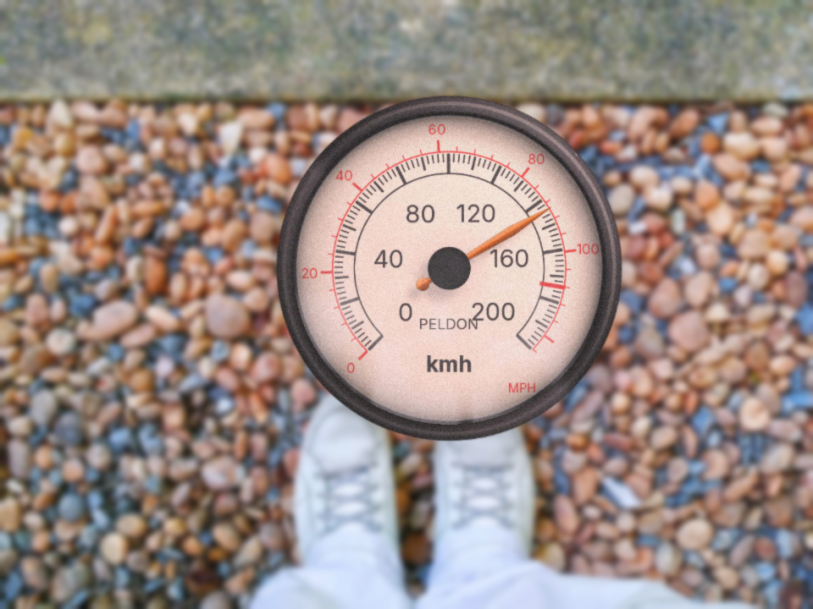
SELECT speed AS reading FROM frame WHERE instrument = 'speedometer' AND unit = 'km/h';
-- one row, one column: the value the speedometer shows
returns 144 km/h
